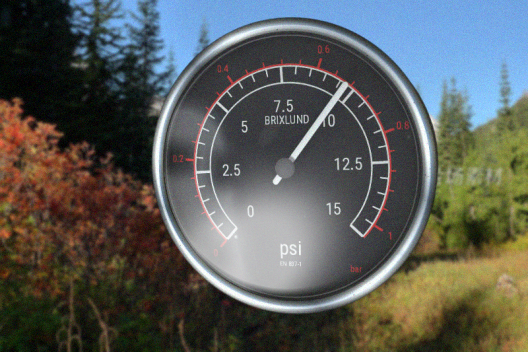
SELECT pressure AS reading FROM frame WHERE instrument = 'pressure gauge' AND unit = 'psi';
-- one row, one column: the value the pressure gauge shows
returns 9.75 psi
